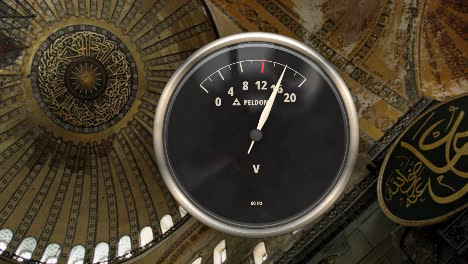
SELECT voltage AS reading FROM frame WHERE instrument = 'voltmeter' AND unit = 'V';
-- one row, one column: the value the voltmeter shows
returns 16 V
